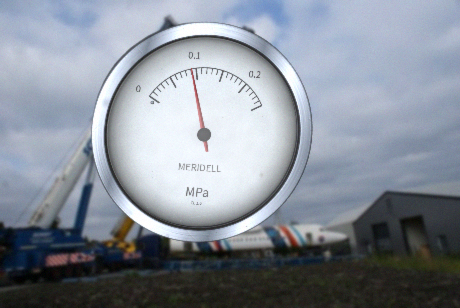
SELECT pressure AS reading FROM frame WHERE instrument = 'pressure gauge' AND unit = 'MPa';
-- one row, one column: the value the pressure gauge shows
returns 0.09 MPa
